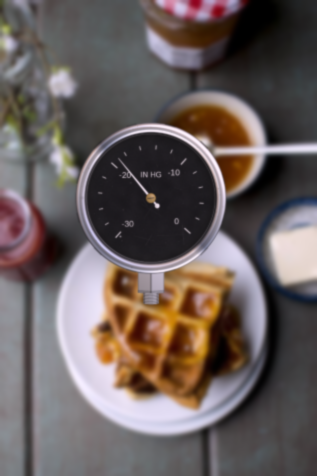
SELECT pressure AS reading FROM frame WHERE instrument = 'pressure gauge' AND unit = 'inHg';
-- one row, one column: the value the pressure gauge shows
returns -19 inHg
